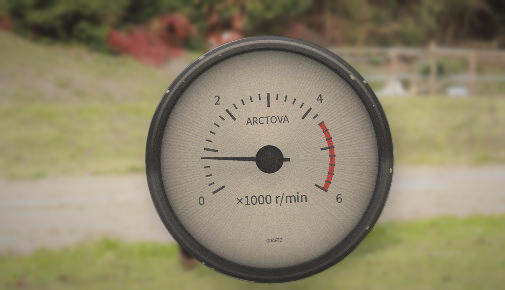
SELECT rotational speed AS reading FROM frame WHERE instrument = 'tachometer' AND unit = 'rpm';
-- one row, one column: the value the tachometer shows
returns 800 rpm
